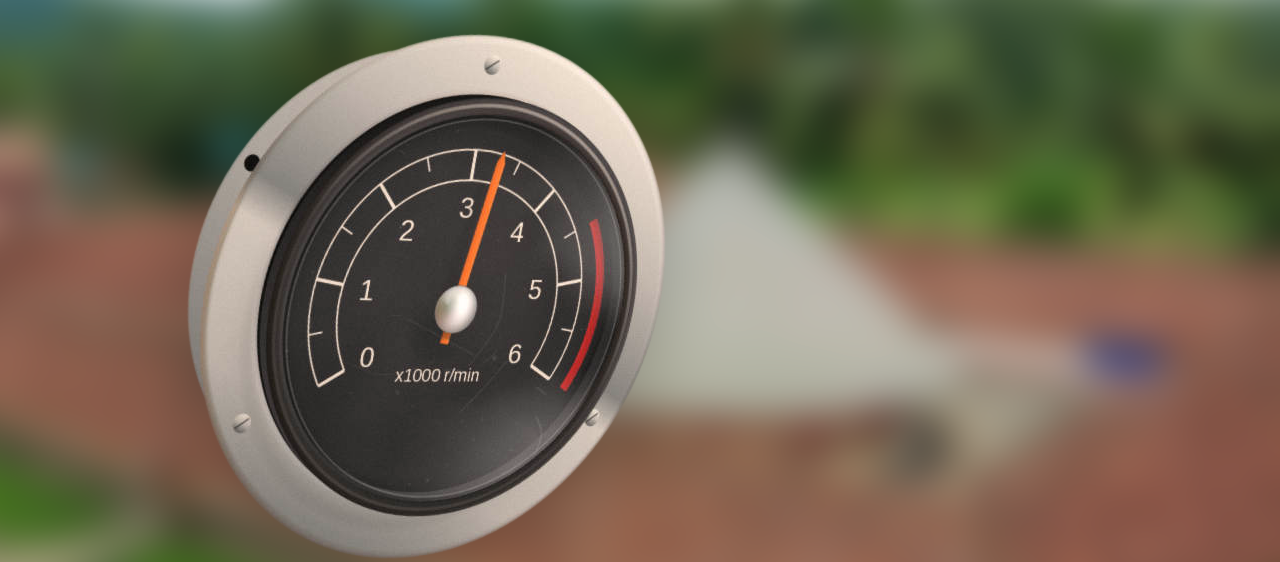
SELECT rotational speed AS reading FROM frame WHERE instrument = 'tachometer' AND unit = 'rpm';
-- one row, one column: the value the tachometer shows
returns 3250 rpm
